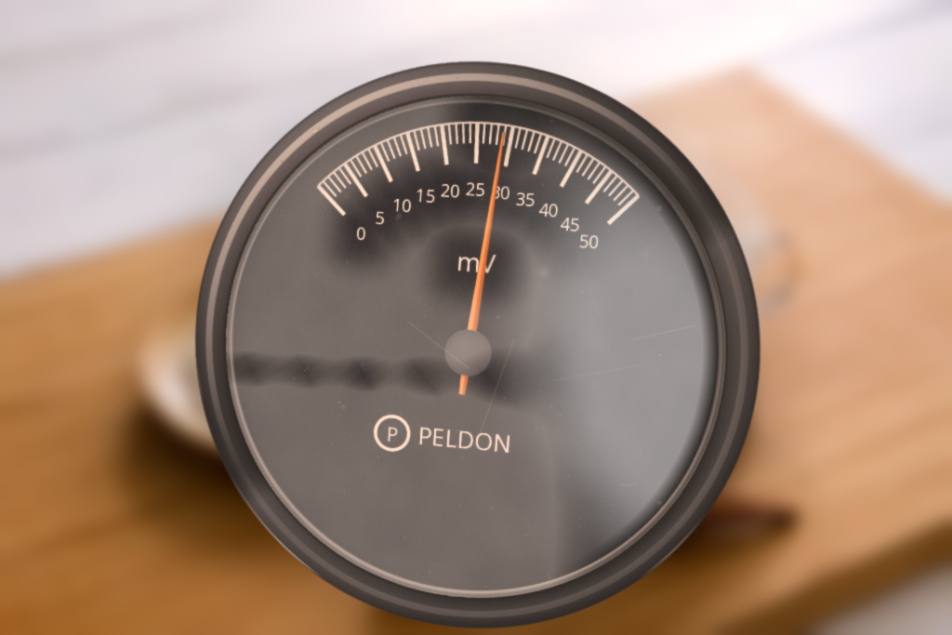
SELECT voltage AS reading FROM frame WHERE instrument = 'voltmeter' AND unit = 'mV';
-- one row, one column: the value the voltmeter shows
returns 29 mV
